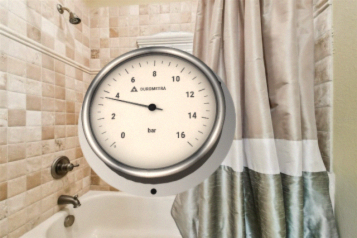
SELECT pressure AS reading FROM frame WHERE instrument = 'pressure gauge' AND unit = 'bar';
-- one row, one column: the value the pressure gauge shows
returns 3.5 bar
